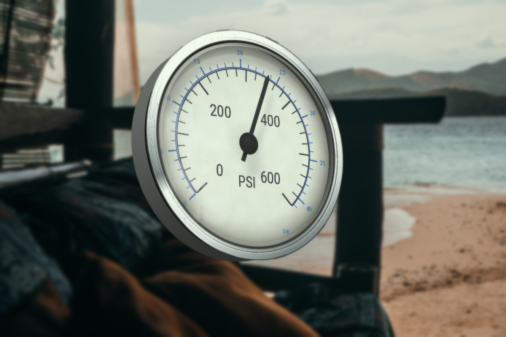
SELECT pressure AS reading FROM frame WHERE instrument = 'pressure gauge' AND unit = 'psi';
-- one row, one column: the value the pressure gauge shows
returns 340 psi
